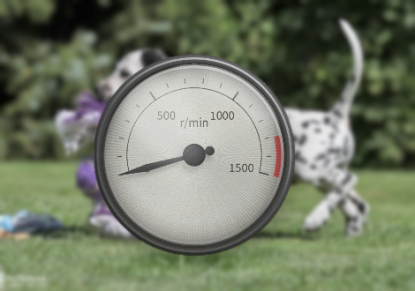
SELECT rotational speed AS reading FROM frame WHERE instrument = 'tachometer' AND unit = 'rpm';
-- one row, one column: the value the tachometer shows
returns 0 rpm
